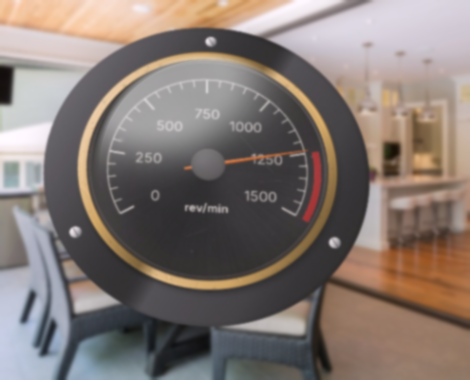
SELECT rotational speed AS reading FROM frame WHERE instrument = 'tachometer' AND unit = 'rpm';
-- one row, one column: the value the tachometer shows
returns 1250 rpm
